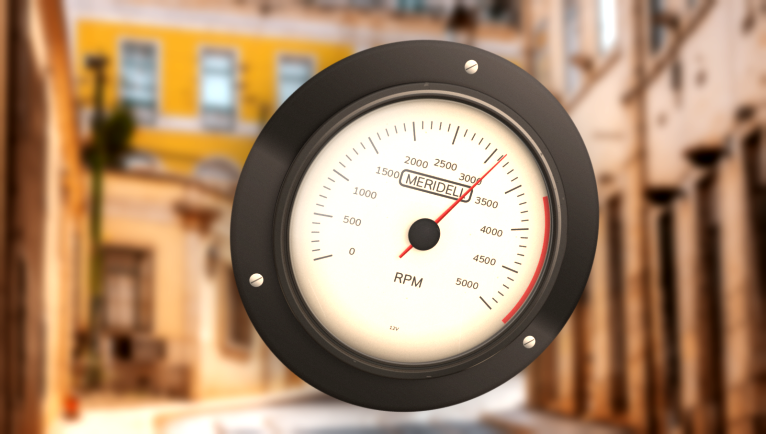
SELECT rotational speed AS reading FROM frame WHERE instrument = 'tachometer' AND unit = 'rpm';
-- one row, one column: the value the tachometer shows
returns 3100 rpm
